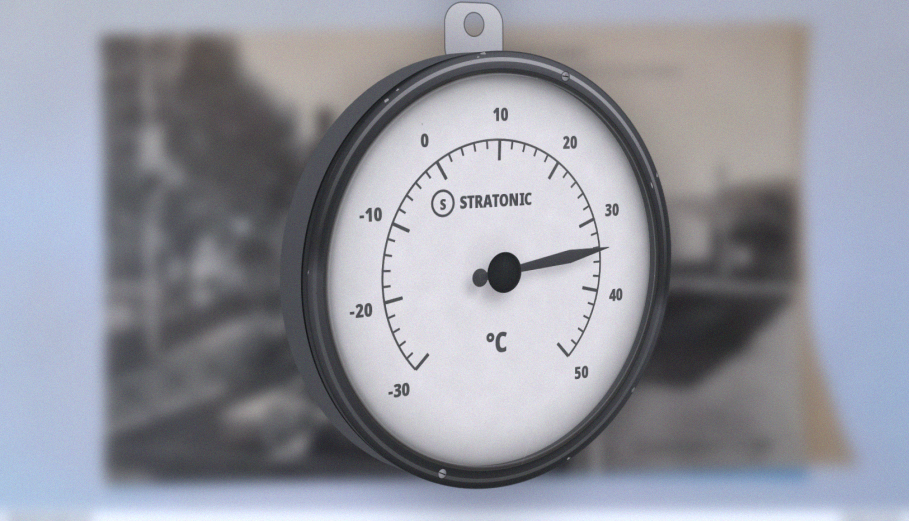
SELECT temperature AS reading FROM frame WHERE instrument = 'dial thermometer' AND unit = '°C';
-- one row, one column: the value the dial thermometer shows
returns 34 °C
